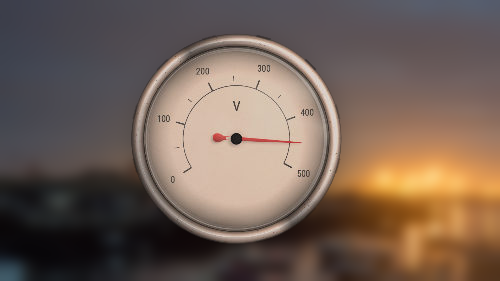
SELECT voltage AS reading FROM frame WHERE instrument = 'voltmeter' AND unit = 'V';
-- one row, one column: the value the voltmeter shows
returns 450 V
